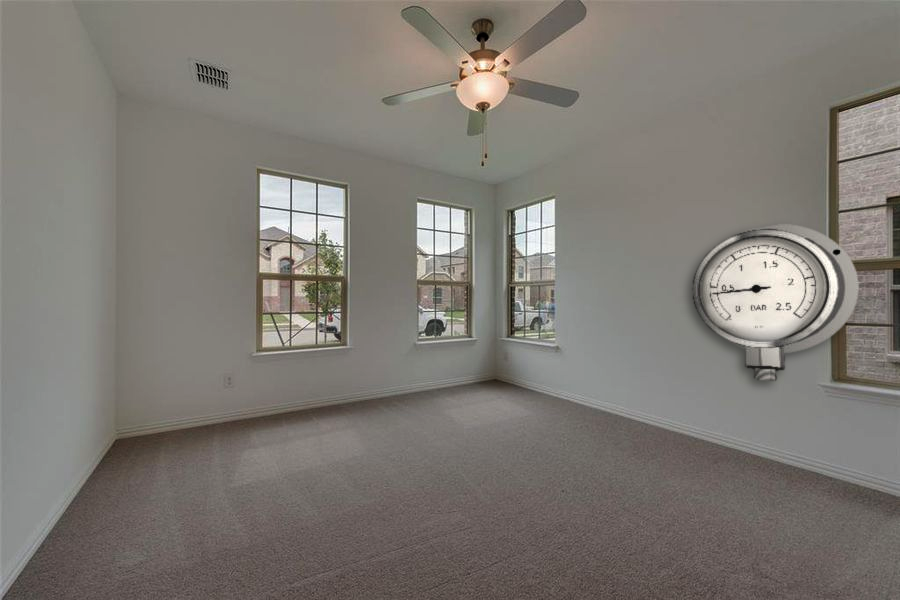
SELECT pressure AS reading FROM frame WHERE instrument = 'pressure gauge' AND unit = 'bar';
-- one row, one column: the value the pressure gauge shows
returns 0.4 bar
